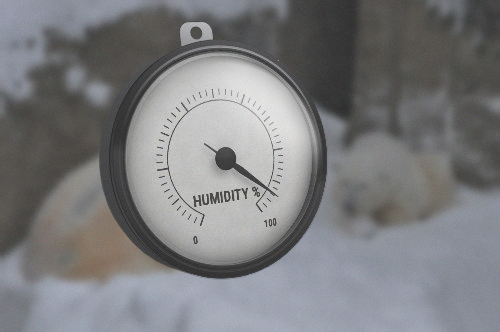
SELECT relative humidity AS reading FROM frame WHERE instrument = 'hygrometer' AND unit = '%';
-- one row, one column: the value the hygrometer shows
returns 94 %
